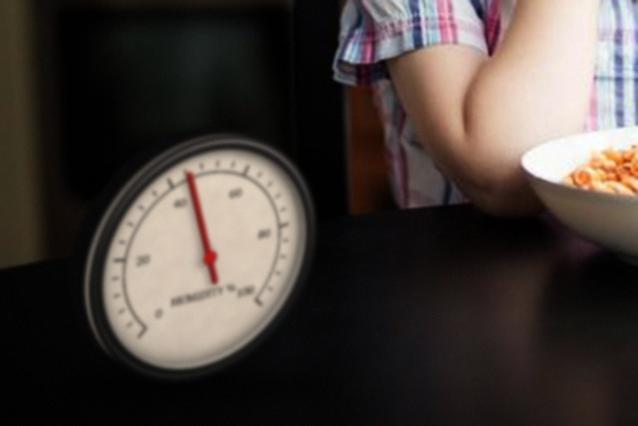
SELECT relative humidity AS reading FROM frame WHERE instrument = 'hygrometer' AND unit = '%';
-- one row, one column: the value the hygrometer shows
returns 44 %
